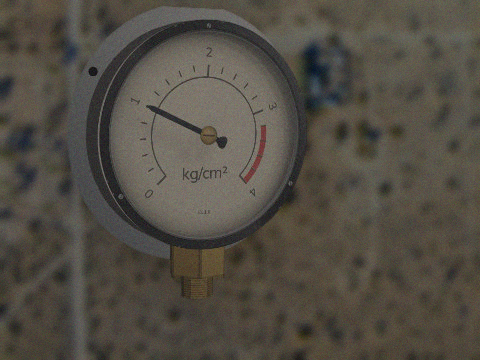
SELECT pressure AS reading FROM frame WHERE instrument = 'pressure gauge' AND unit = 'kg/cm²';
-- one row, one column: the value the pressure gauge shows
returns 1 kg/cm²
